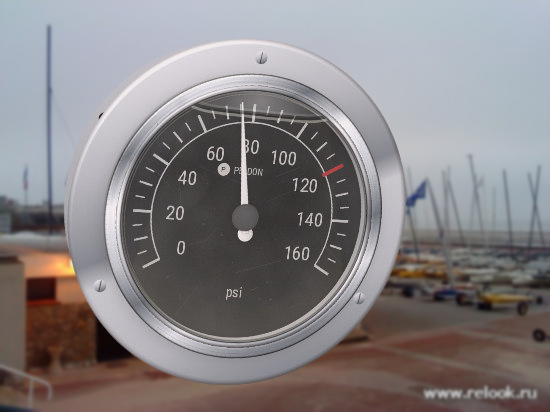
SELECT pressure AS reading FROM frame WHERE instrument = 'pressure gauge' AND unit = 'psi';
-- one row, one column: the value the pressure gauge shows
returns 75 psi
